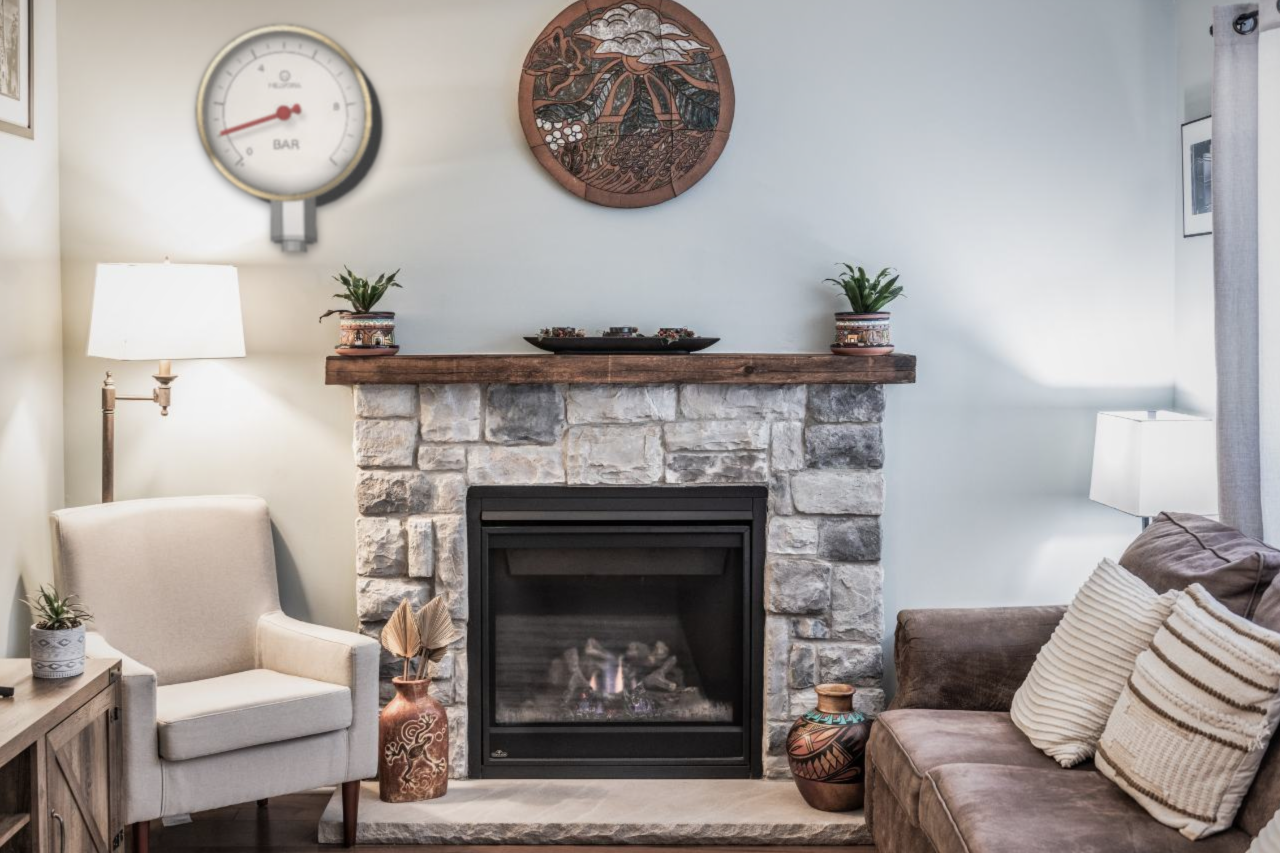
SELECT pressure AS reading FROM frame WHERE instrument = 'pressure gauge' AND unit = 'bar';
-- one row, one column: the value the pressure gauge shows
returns 1 bar
